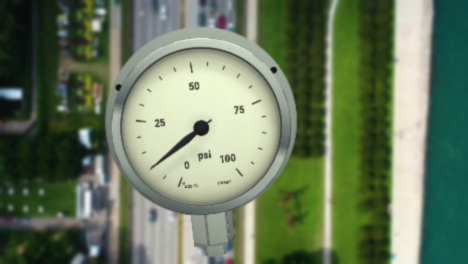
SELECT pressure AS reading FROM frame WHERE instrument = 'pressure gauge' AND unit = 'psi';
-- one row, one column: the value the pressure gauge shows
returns 10 psi
